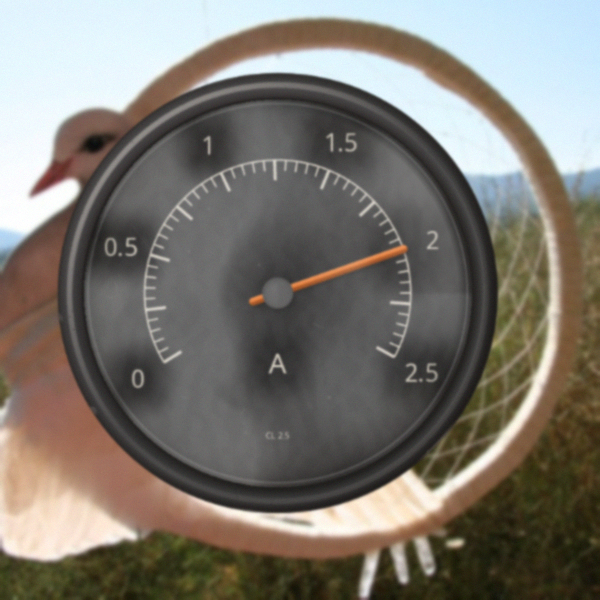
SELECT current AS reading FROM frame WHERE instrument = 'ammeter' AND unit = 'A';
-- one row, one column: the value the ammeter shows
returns 2 A
